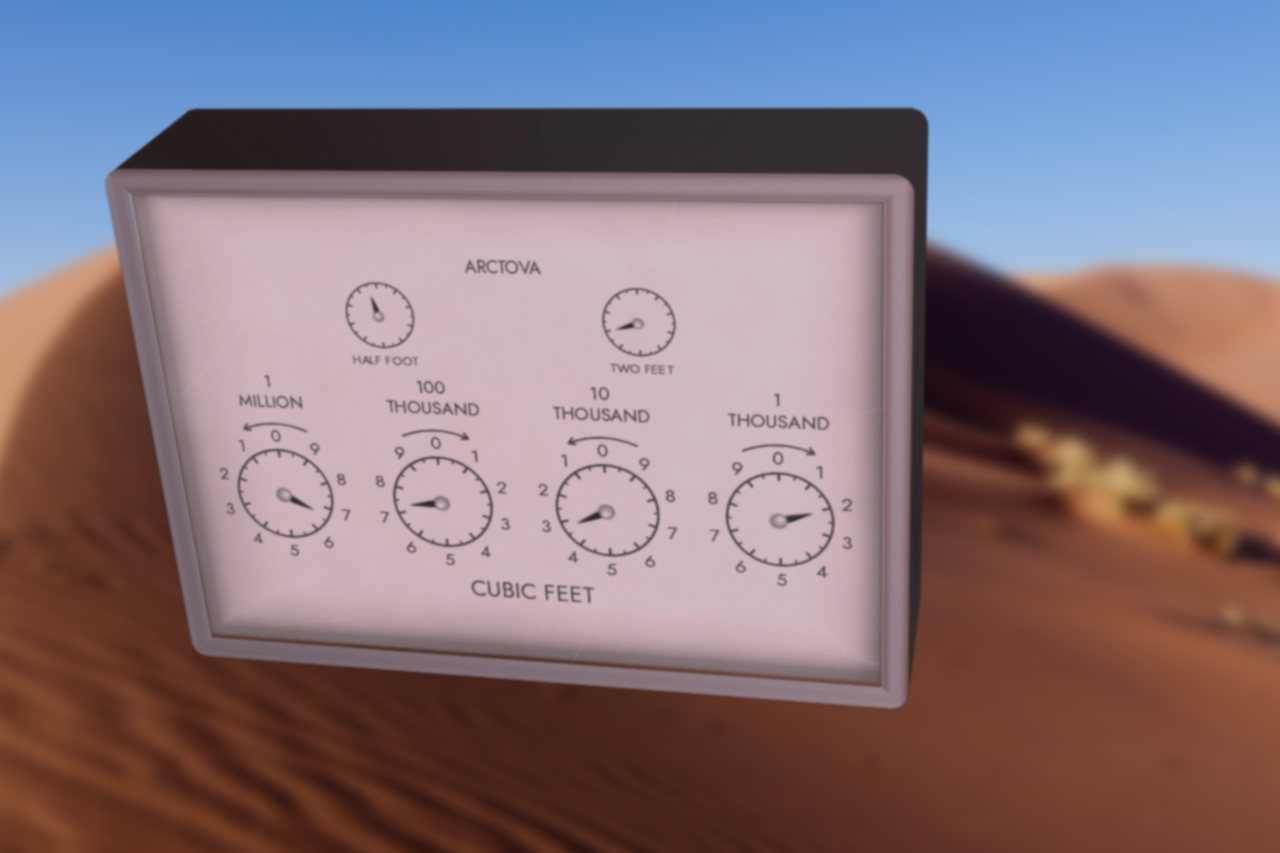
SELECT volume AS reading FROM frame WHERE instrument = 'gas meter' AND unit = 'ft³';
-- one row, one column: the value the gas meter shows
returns 673200 ft³
